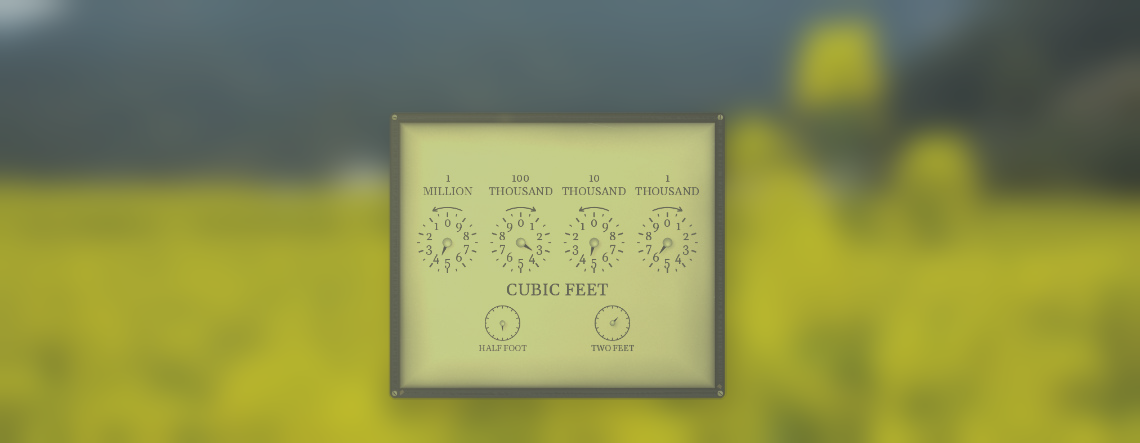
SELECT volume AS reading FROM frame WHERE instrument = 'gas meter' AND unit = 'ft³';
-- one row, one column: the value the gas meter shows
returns 434600 ft³
